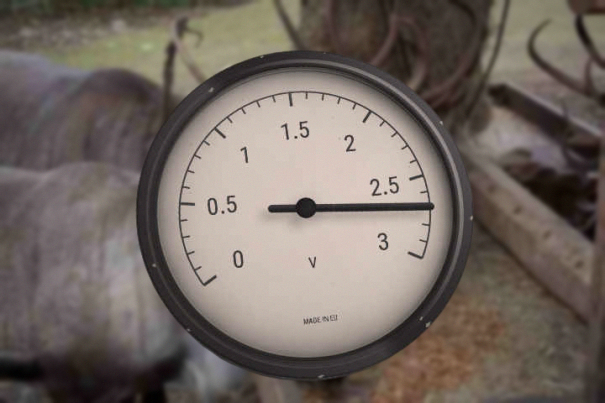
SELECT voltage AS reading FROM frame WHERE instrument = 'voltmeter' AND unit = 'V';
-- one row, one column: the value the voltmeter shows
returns 2.7 V
